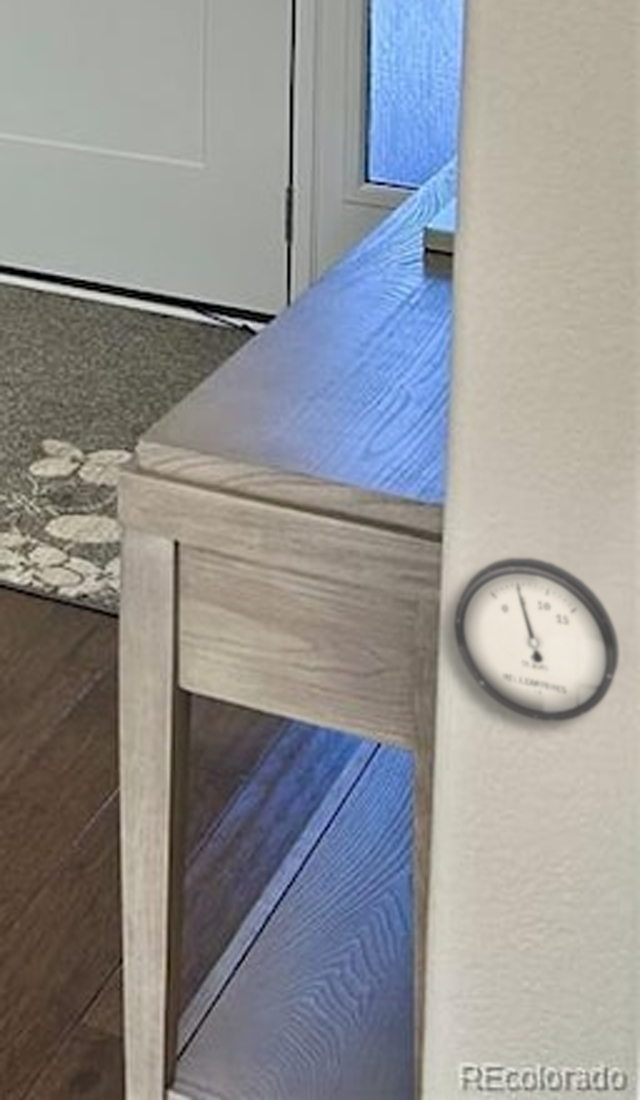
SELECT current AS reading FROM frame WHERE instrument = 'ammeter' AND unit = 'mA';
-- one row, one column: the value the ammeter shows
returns 5 mA
